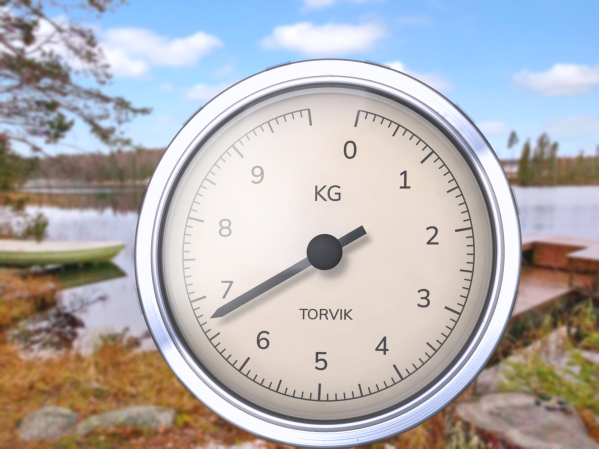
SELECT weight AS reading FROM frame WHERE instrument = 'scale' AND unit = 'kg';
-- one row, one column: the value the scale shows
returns 6.7 kg
